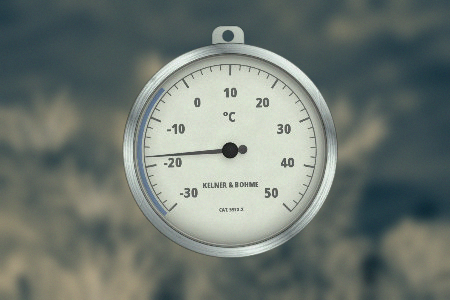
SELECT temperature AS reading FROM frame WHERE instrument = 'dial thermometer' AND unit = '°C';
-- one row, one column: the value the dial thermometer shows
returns -18 °C
